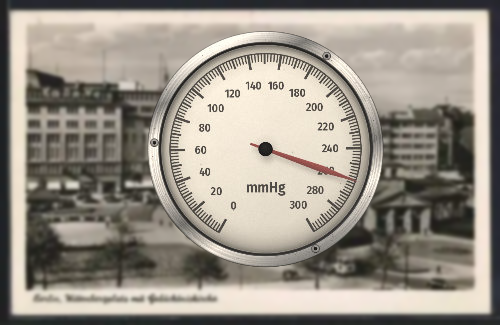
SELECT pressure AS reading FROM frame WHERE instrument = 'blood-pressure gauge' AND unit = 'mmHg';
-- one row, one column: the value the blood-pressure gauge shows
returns 260 mmHg
